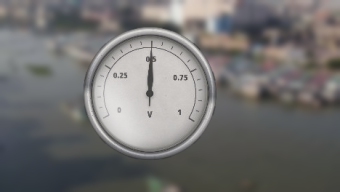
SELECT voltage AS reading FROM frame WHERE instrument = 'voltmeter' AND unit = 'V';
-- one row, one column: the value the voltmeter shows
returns 0.5 V
